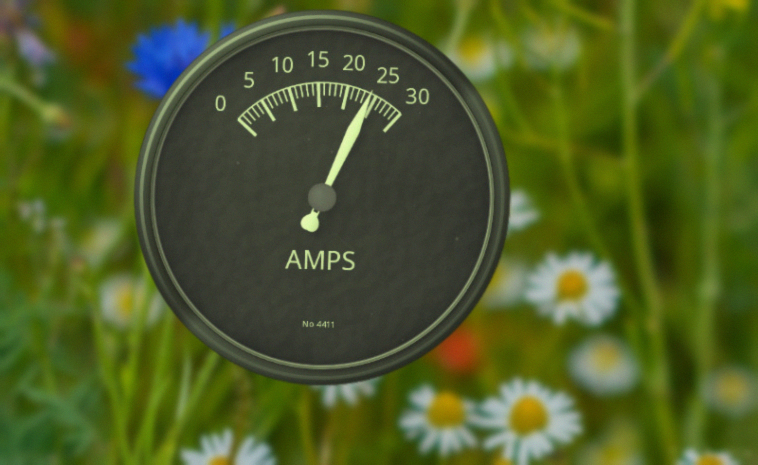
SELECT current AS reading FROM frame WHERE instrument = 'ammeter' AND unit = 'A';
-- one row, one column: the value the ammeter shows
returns 24 A
